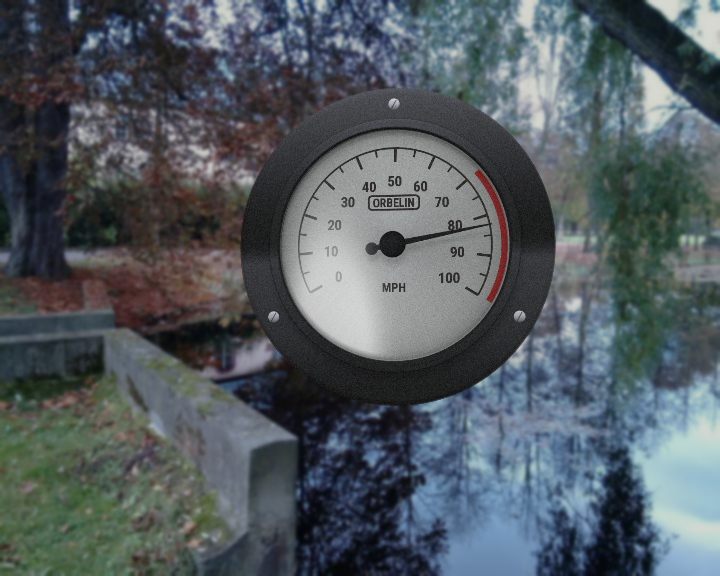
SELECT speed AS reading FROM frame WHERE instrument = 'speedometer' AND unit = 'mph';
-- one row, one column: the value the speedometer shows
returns 82.5 mph
